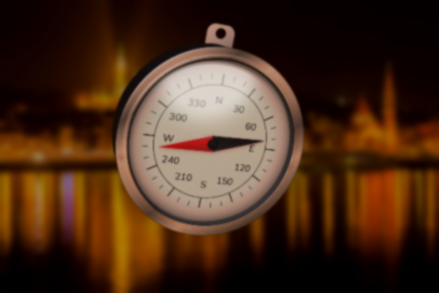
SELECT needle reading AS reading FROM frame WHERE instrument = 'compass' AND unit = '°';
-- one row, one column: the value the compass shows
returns 260 °
